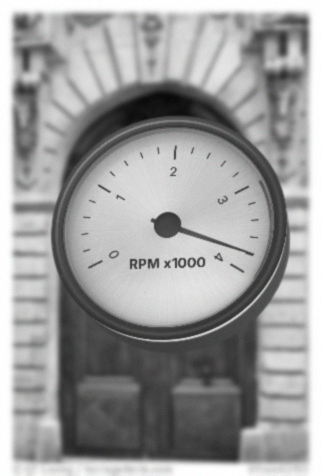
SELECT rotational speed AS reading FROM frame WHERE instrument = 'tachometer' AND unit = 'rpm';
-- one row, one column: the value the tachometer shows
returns 3800 rpm
